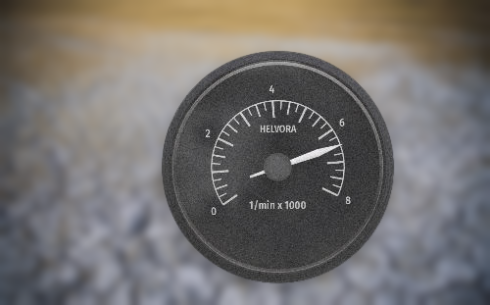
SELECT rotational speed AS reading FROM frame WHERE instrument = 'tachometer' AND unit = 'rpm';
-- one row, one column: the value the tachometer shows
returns 6500 rpm
